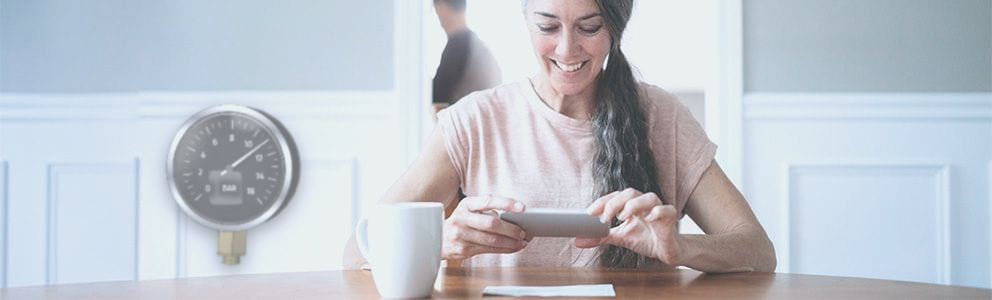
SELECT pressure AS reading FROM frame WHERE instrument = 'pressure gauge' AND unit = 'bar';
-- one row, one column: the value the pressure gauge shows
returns 11 bar
